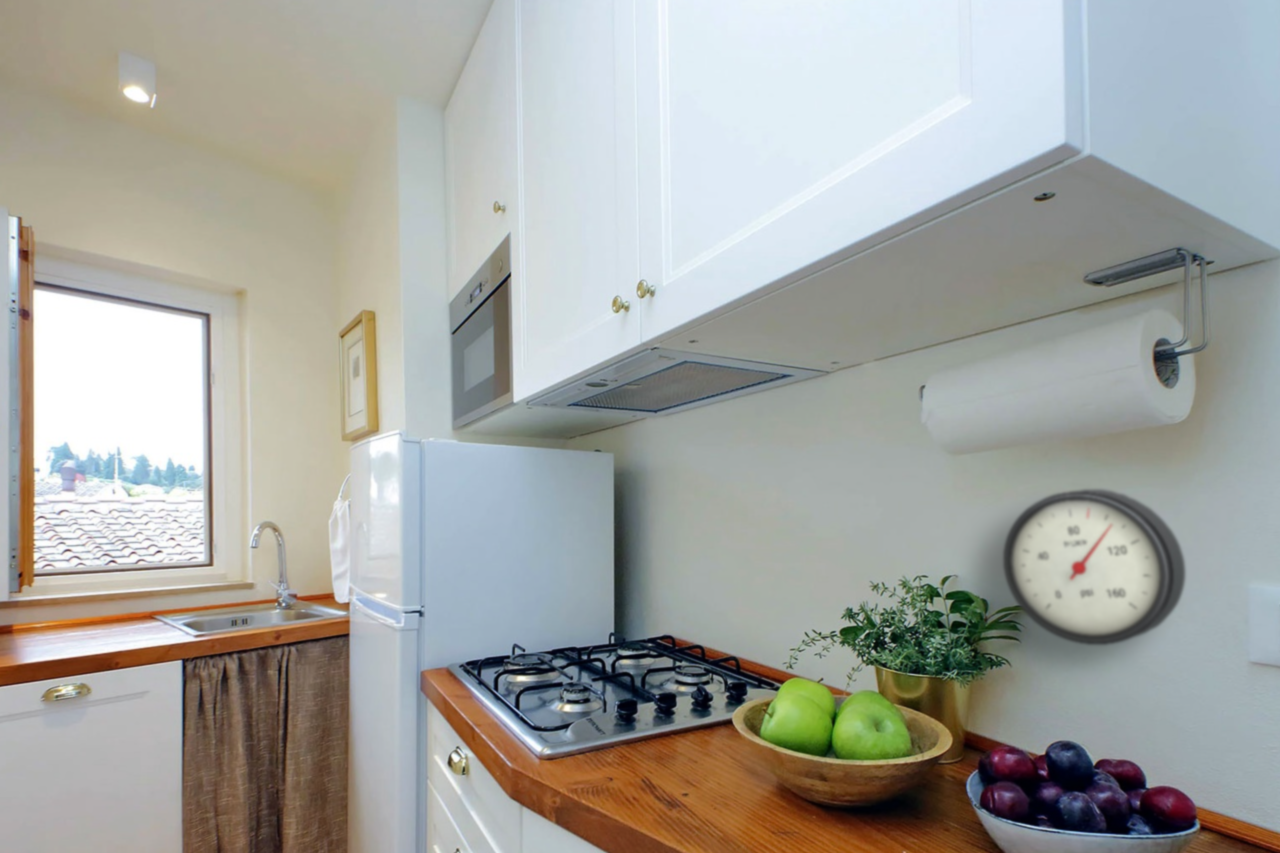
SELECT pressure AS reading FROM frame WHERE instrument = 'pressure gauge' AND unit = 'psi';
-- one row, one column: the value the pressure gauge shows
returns 105 psi
